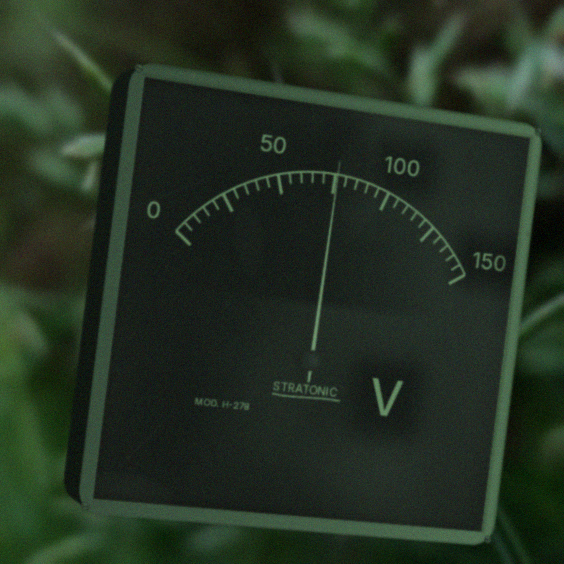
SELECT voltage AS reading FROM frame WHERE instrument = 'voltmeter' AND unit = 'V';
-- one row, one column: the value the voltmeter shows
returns 75 V
